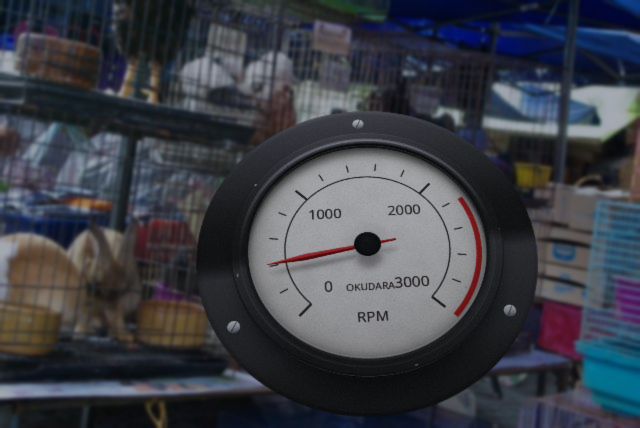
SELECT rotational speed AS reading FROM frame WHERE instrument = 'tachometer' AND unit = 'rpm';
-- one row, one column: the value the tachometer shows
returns 400 rpm
